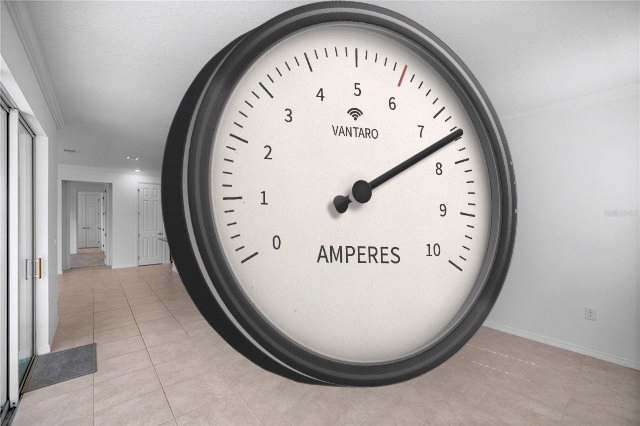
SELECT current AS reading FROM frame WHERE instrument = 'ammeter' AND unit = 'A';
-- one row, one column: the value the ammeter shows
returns 7.5 A
